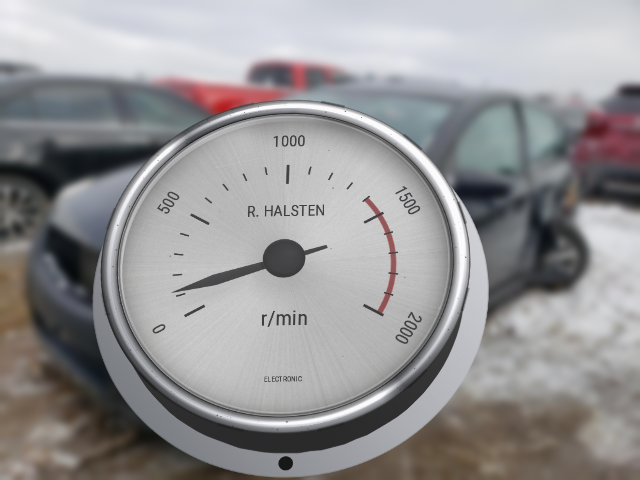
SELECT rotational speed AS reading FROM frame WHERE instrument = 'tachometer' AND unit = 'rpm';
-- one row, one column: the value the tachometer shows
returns 100 rpm
